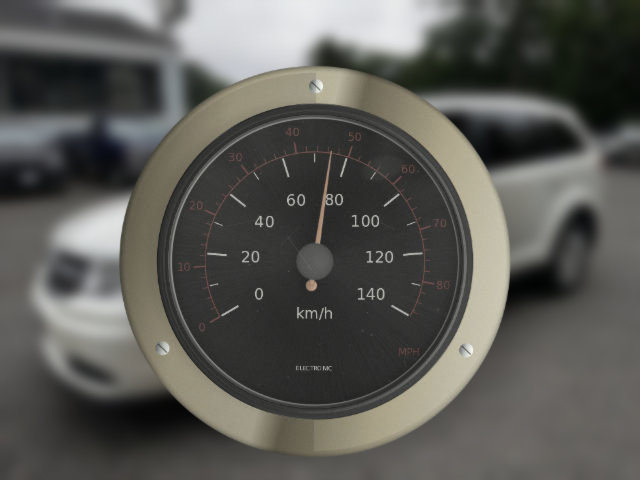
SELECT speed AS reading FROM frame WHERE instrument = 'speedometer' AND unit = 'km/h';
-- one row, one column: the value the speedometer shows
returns 75 km/h
